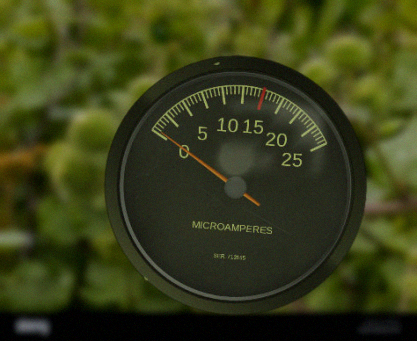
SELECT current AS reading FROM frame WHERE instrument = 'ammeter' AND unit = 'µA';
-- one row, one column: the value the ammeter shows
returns 0.5 µA
